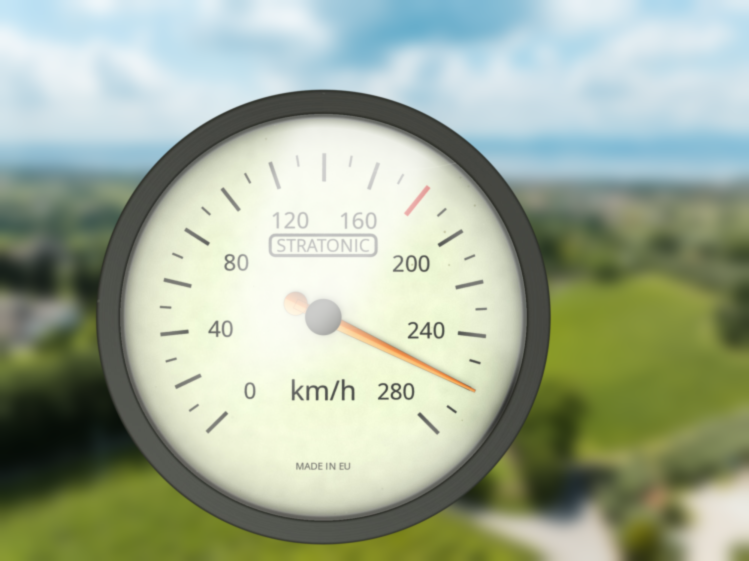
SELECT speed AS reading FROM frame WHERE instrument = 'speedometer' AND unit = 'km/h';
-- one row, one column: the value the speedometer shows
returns 260 km/h
